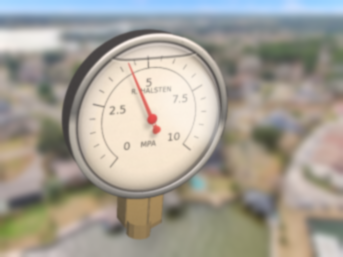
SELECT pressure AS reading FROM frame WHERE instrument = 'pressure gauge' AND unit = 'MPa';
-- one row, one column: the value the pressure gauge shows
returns 4.25 MPa
